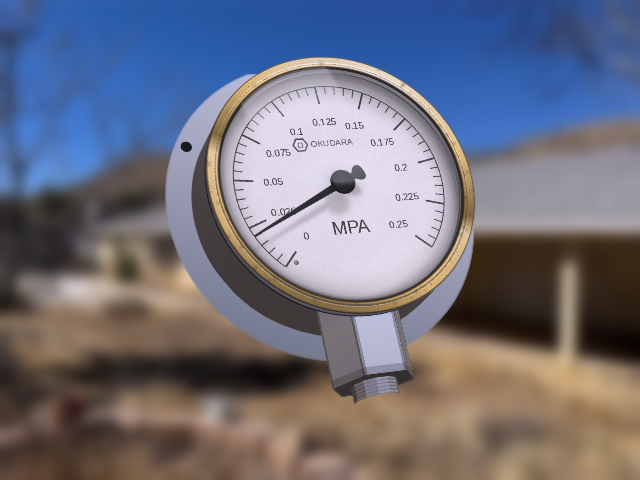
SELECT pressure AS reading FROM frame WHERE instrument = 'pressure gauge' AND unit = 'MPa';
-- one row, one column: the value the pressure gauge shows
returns 0.02 MPa
